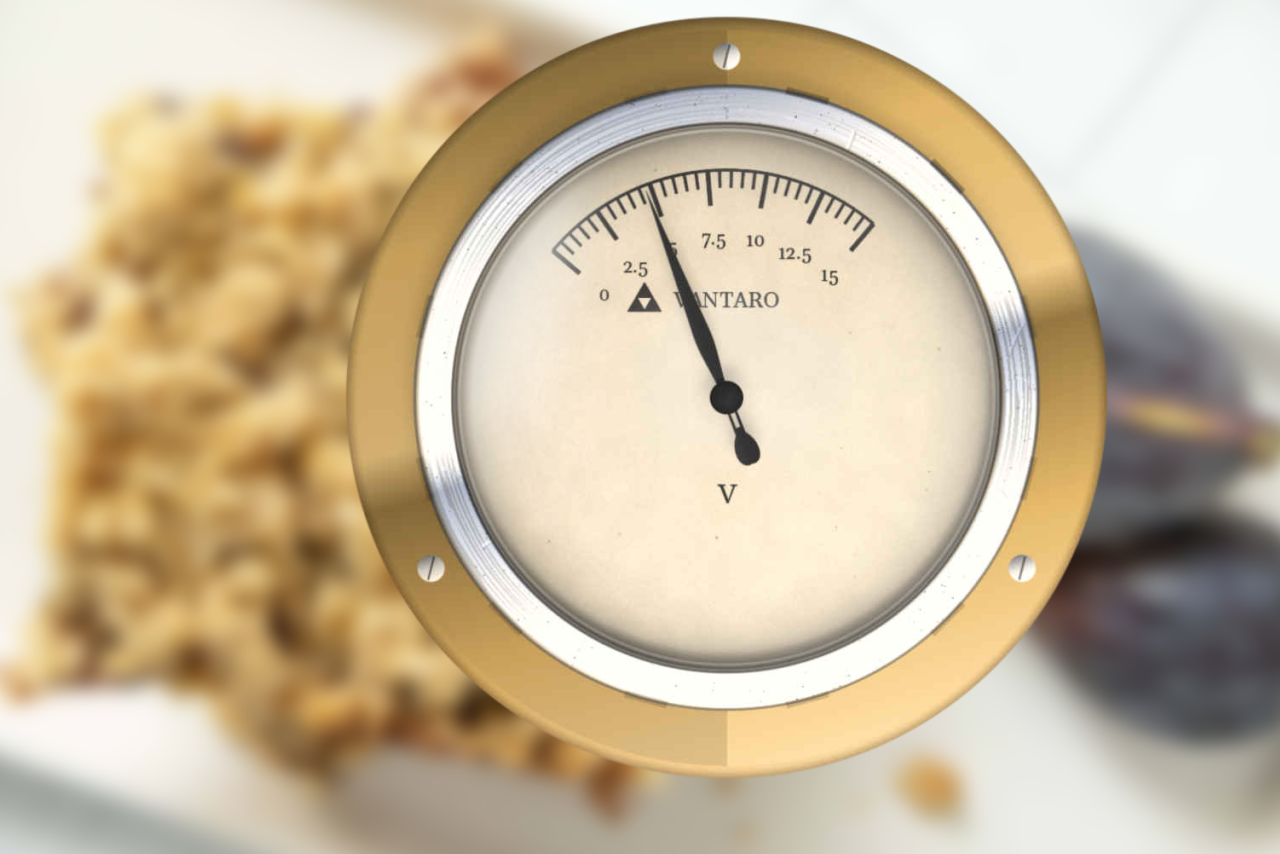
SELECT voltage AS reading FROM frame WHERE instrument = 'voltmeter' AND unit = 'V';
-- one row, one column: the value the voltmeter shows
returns 4.75 V
